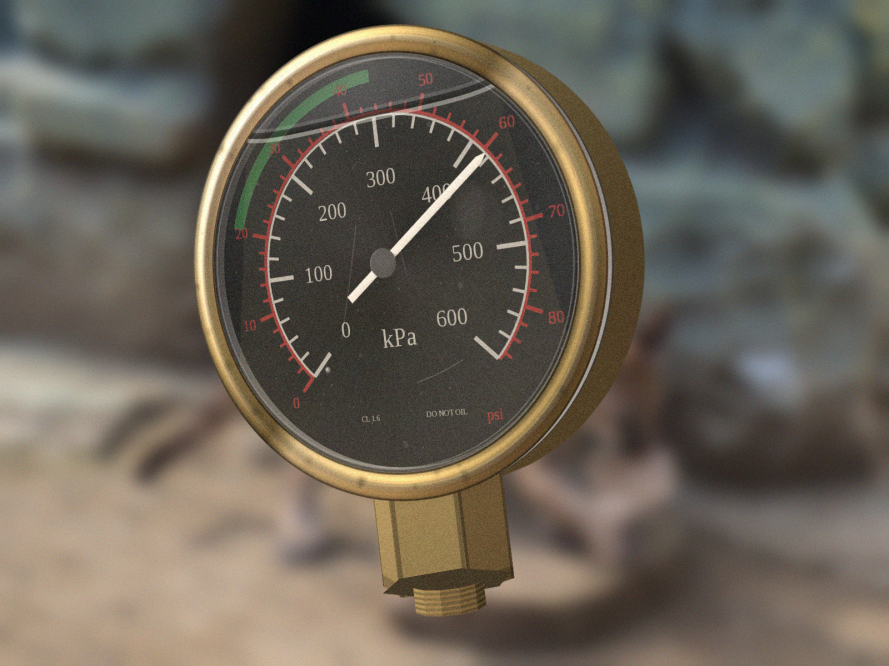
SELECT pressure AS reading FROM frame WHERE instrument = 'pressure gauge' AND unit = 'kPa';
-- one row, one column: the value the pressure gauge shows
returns 420 kPa
